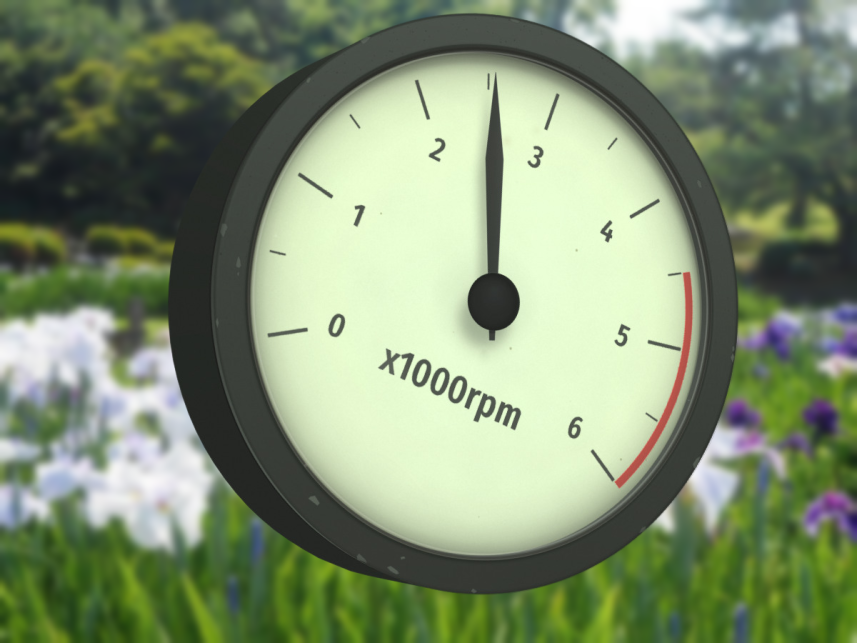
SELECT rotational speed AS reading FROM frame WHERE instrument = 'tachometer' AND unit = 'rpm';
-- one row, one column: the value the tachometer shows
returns 2500 rpm
